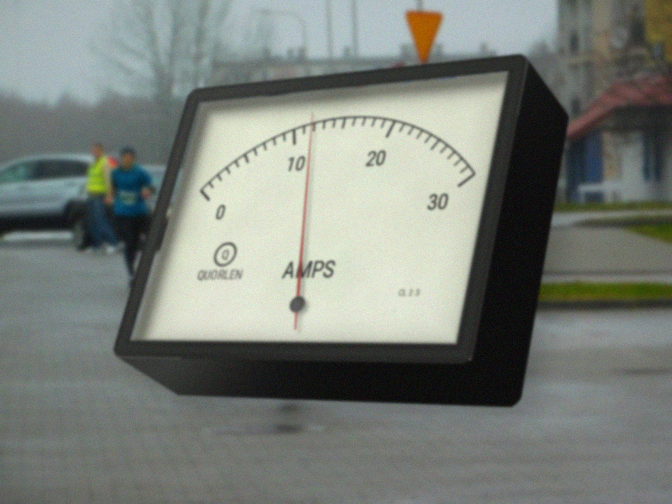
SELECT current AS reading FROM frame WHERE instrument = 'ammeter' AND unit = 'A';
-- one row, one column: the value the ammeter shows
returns 12 A
